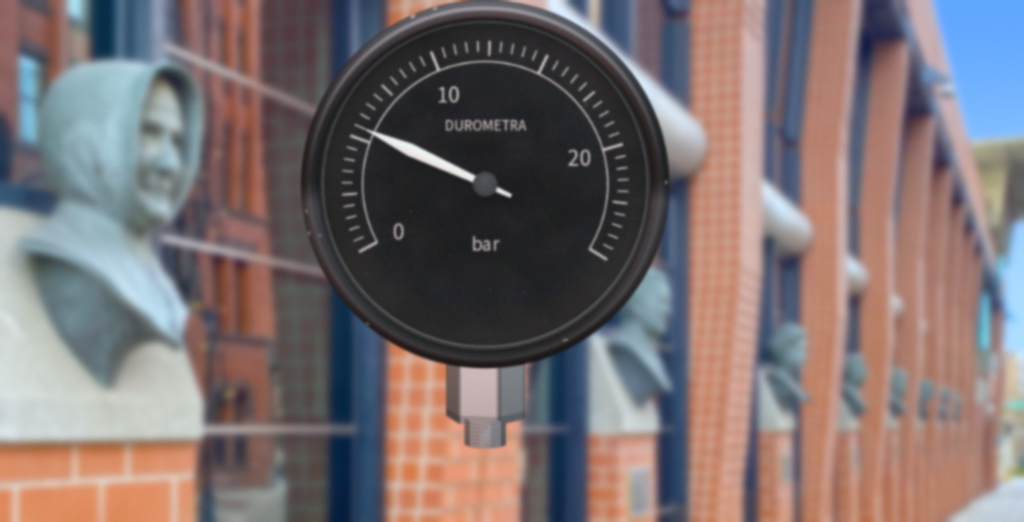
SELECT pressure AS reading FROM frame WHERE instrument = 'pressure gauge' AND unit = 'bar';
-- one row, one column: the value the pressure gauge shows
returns 5.5 bar
